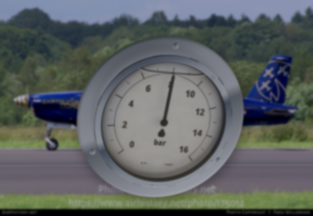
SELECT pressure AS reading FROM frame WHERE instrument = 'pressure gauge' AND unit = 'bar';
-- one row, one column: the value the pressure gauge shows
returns 8 bar
